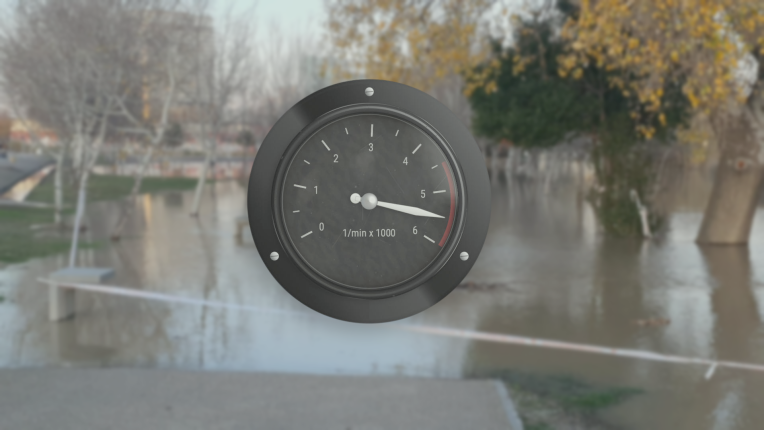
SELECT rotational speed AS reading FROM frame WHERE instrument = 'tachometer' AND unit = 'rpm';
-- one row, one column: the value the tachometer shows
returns 5500 rpm
